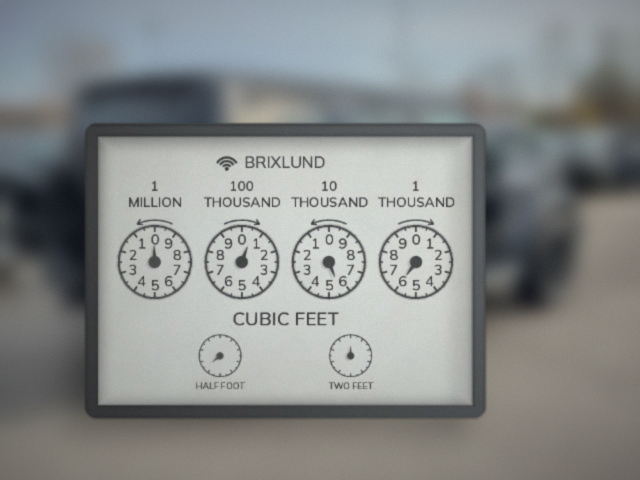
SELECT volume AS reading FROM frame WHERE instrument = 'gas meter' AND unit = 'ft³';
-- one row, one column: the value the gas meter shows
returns 5600 ft³
